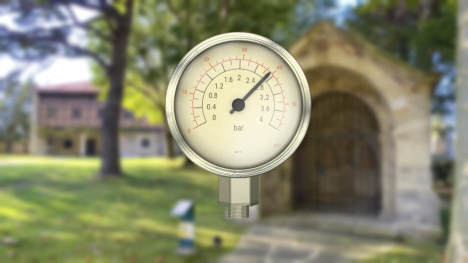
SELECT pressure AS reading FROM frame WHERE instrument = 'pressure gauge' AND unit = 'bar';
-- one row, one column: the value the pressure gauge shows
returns 2.7 bar
